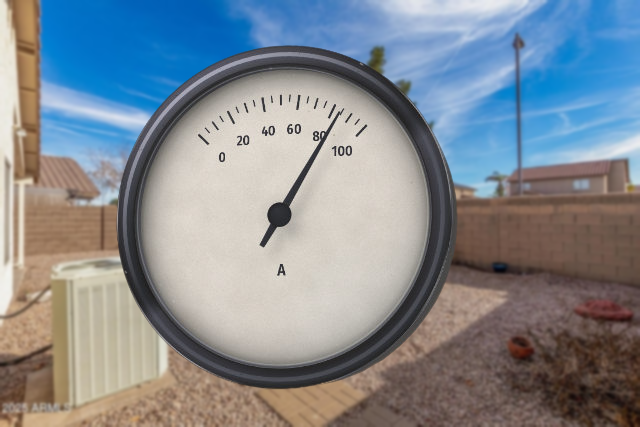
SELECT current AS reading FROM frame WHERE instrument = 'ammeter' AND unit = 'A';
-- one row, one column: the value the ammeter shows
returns 85 A
